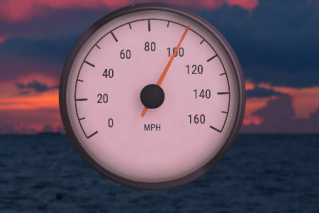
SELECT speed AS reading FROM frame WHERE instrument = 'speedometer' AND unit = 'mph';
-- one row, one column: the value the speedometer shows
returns 100 mph
